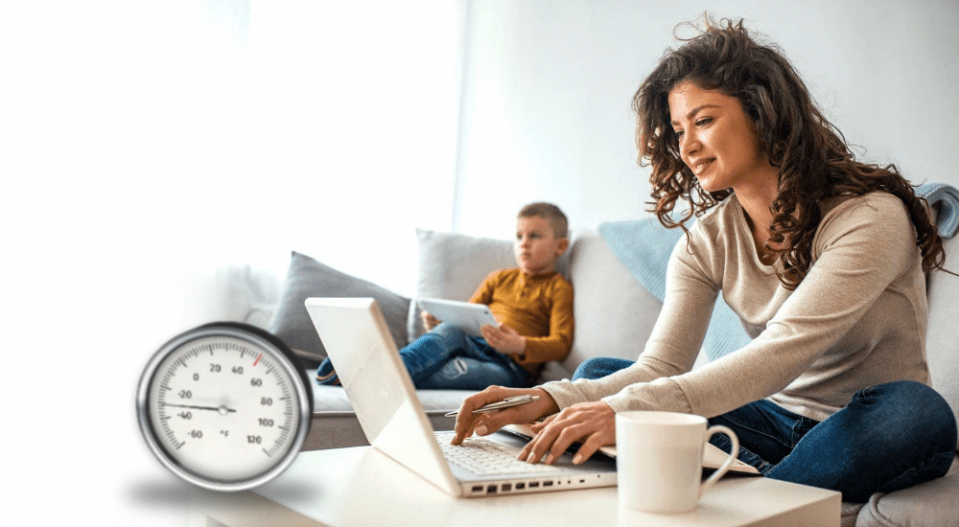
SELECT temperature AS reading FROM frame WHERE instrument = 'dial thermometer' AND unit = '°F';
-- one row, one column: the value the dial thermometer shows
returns -30 °F
